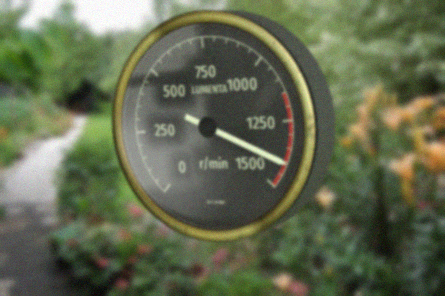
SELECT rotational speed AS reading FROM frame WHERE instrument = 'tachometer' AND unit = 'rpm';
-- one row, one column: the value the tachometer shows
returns 1400 rpm
